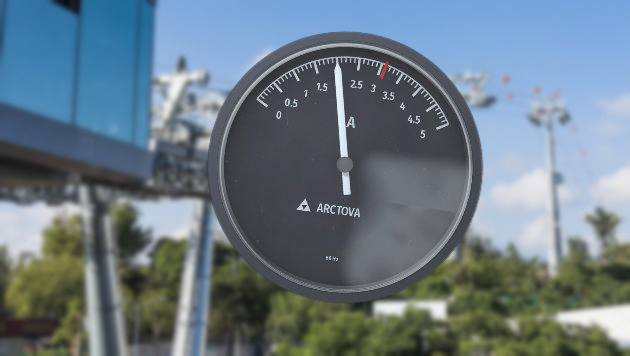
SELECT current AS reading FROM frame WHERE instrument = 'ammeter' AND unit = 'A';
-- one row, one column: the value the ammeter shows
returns 2 A
